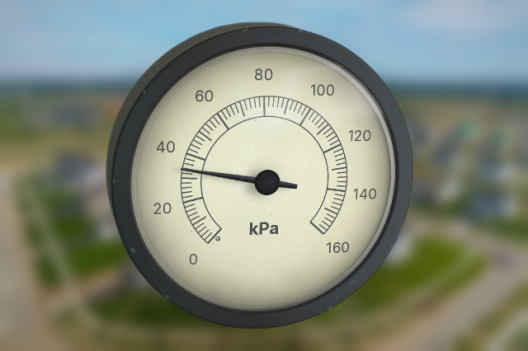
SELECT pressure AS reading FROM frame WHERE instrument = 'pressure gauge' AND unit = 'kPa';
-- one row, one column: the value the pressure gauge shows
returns 34 kPa
